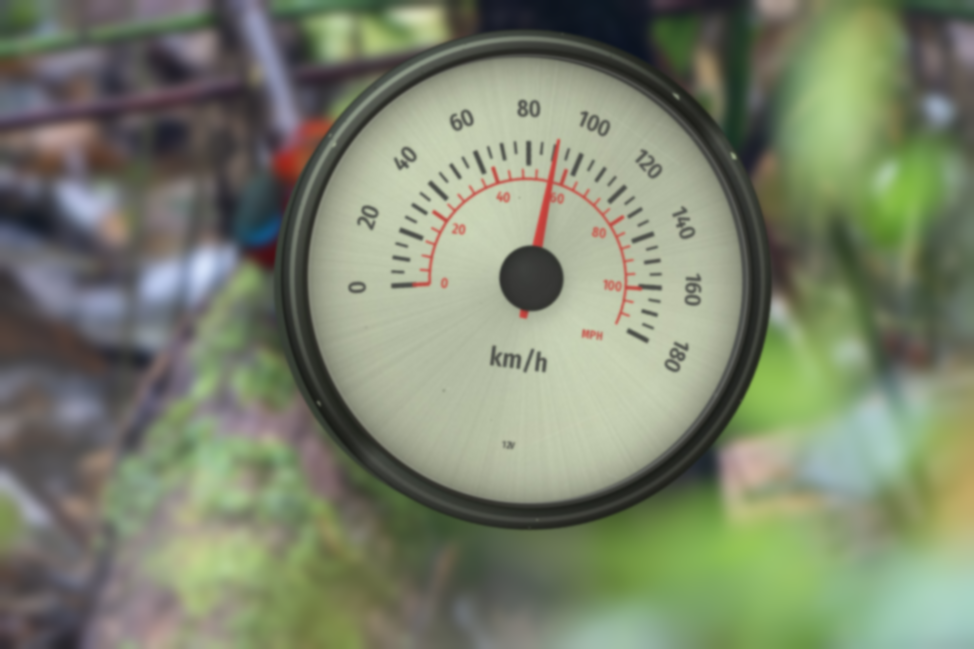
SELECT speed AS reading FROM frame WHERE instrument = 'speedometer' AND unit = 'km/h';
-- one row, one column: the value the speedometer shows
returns 90 km/h
